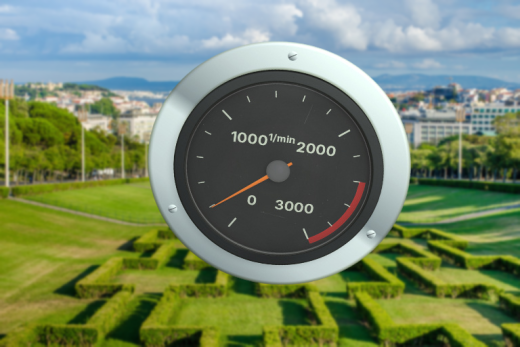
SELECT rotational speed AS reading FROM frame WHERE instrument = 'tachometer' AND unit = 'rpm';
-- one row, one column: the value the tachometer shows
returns 200 rpm
